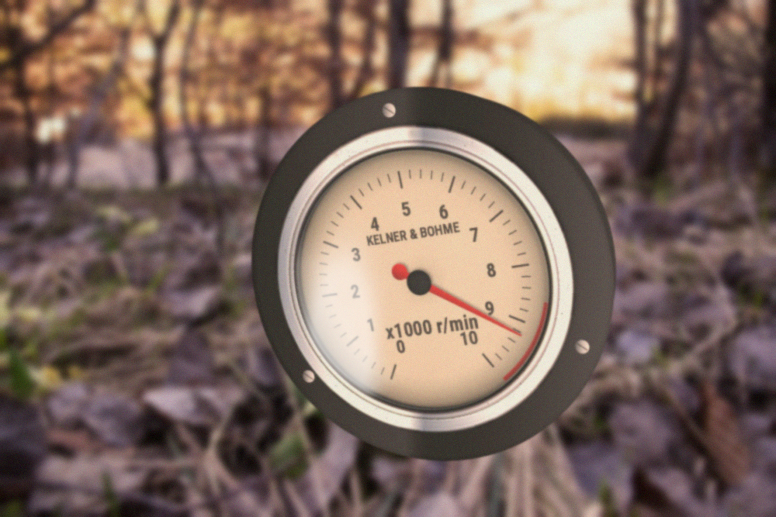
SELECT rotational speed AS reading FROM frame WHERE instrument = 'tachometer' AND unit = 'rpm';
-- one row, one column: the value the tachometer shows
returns 9200 rpm
